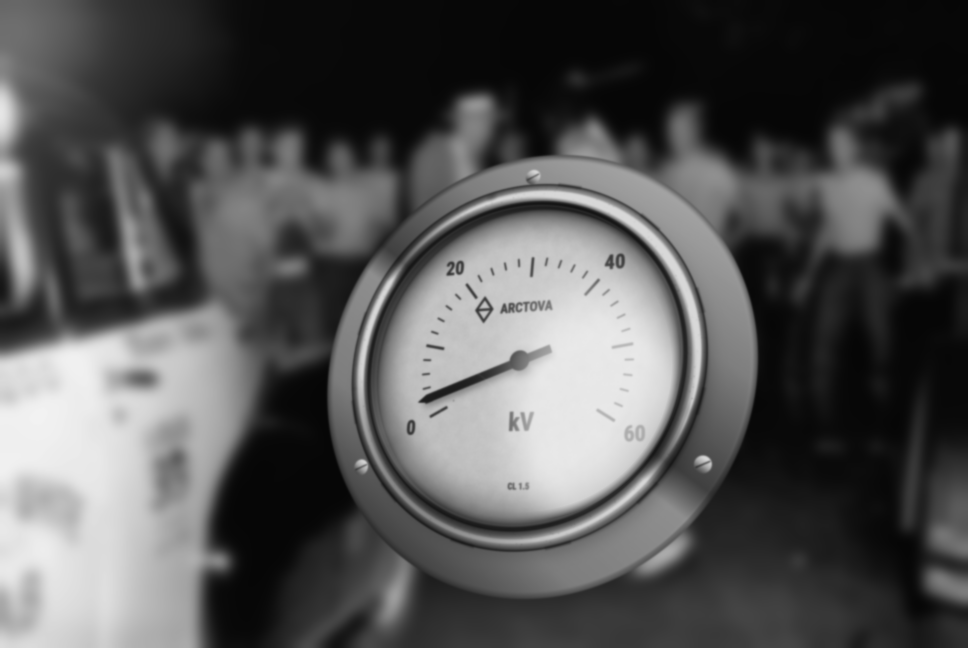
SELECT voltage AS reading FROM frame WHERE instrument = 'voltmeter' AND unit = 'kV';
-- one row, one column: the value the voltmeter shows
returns 2 kV
